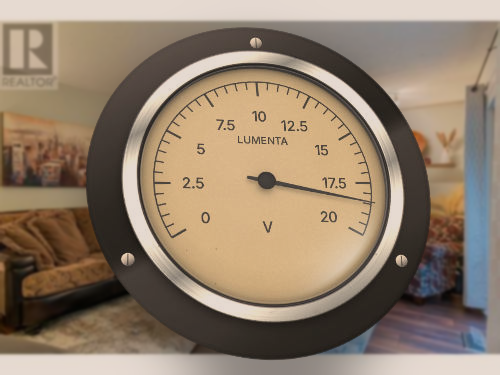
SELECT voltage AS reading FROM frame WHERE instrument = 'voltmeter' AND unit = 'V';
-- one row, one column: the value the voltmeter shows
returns 18.5 V
